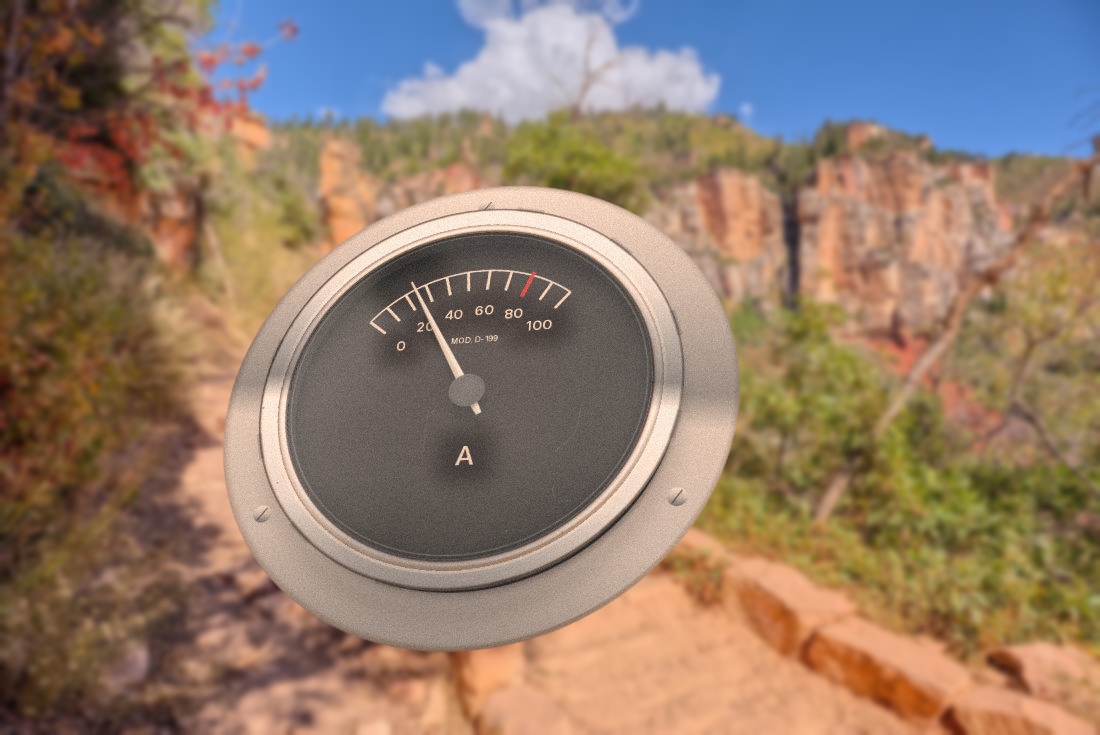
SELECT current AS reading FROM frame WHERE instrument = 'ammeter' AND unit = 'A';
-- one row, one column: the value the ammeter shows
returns 25 A
